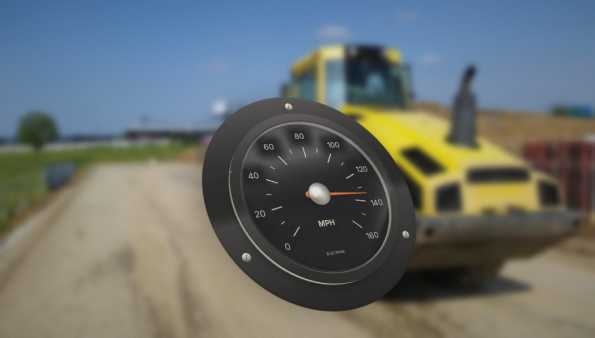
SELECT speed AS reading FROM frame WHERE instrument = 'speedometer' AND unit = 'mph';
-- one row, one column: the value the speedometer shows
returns 135 mph
